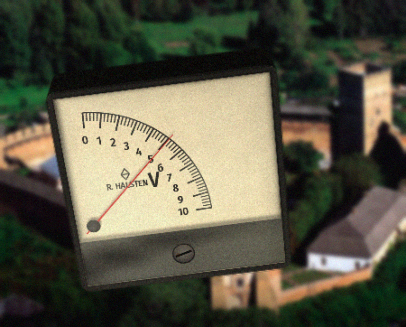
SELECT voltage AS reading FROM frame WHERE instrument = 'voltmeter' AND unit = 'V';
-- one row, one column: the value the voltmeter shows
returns 5 V
